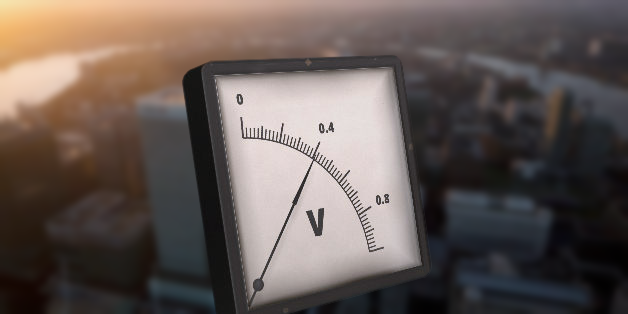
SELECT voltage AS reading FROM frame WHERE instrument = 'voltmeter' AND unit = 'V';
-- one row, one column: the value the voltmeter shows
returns 0.4 V
